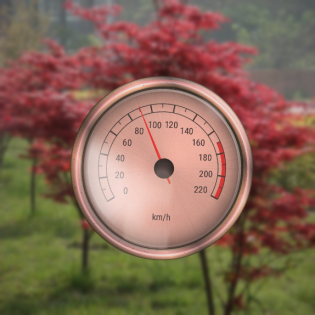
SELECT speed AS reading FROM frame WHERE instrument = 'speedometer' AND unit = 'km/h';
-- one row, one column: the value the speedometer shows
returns 90 km/h
